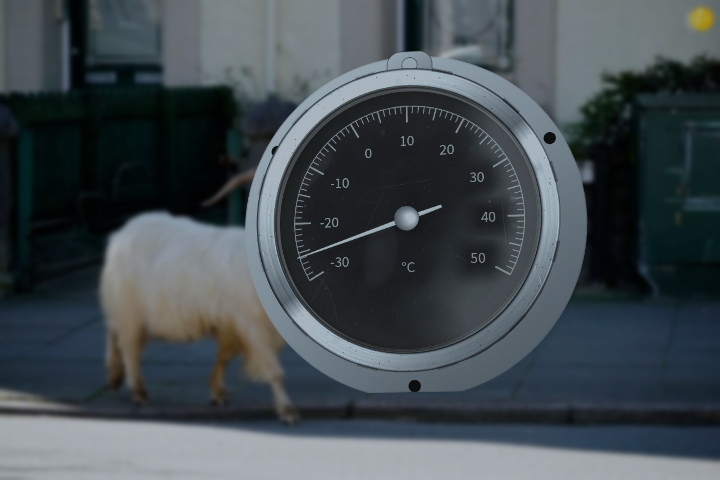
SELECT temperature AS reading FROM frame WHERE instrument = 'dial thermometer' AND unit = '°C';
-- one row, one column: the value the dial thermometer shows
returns -26 °C
